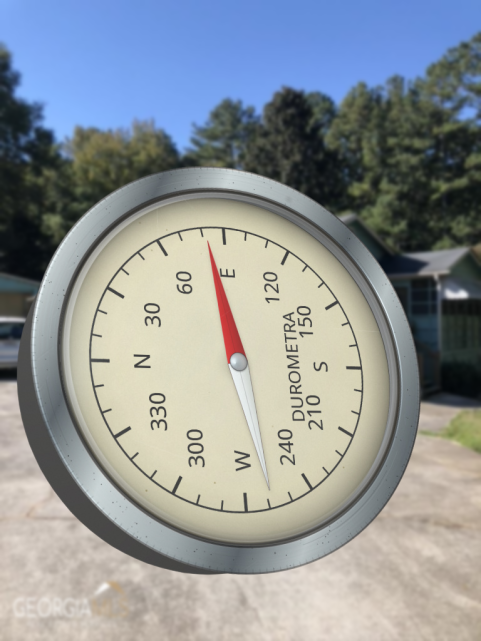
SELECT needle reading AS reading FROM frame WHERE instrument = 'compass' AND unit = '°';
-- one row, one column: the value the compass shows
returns 80 °
